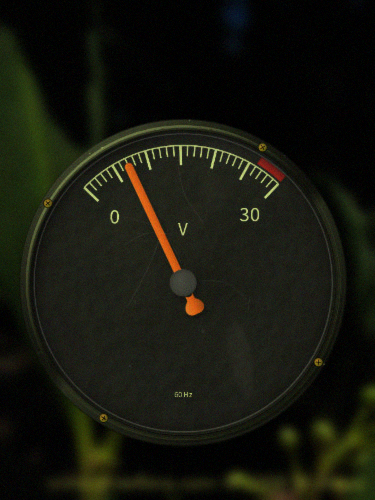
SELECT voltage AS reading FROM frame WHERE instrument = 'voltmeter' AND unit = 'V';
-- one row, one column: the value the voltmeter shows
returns 7 V
